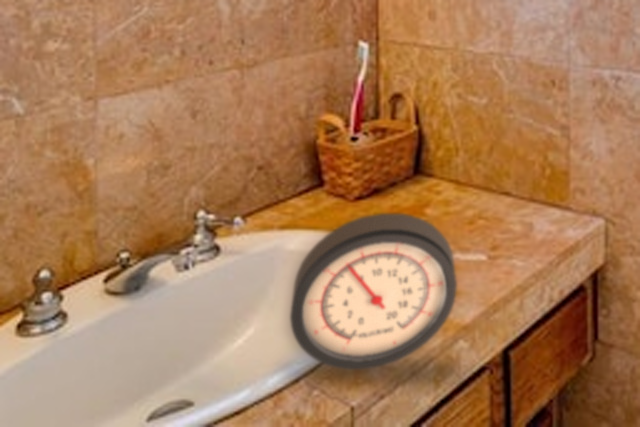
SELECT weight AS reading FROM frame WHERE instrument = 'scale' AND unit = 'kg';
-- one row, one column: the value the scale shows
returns 8 kg
